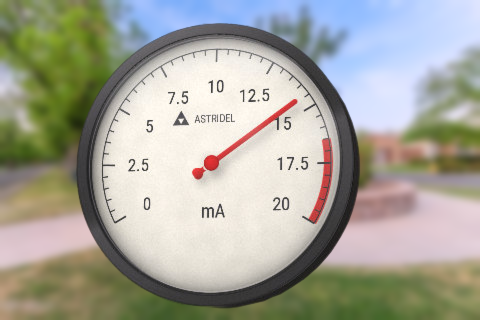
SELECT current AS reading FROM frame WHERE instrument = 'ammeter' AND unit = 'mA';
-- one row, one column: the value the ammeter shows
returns 14.5 mA
